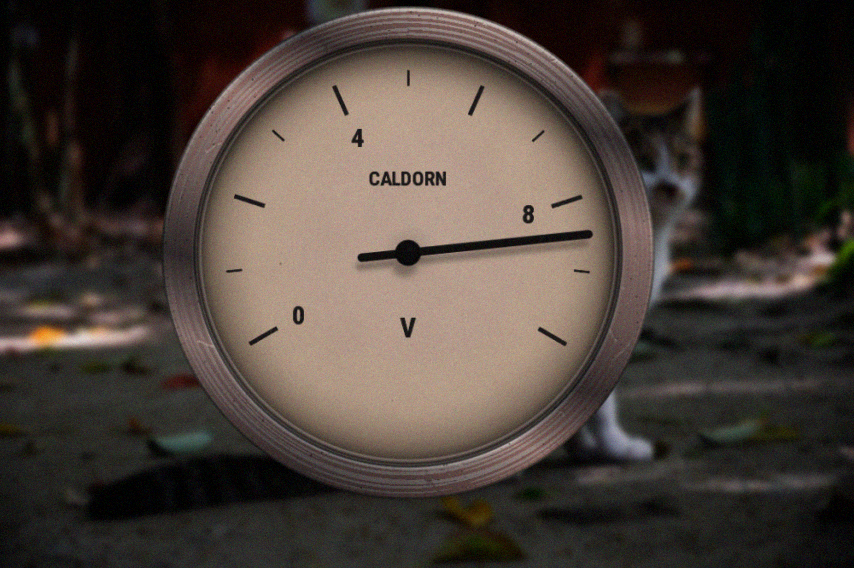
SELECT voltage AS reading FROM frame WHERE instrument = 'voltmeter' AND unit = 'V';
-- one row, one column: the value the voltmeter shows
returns 8.5 V
